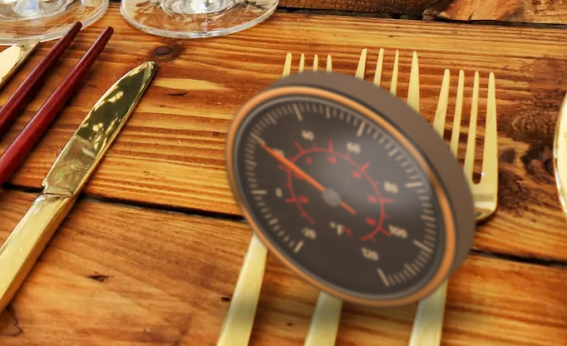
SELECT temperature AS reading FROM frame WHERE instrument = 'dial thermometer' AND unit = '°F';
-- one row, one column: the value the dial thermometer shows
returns 20 °F
